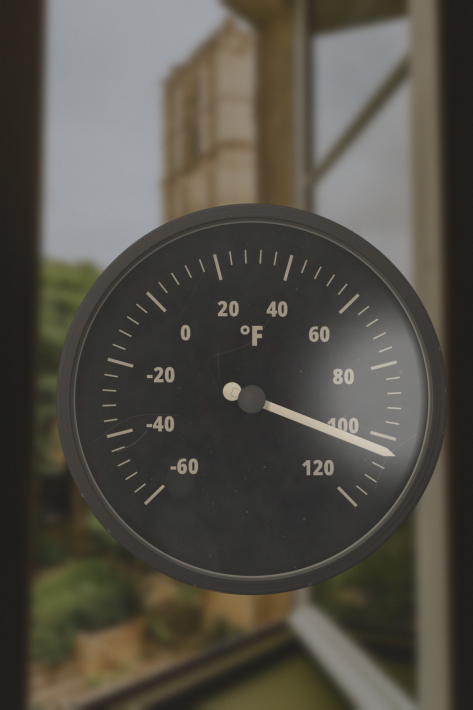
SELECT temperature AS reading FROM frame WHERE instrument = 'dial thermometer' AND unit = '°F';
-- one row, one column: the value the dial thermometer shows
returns 104 °F
